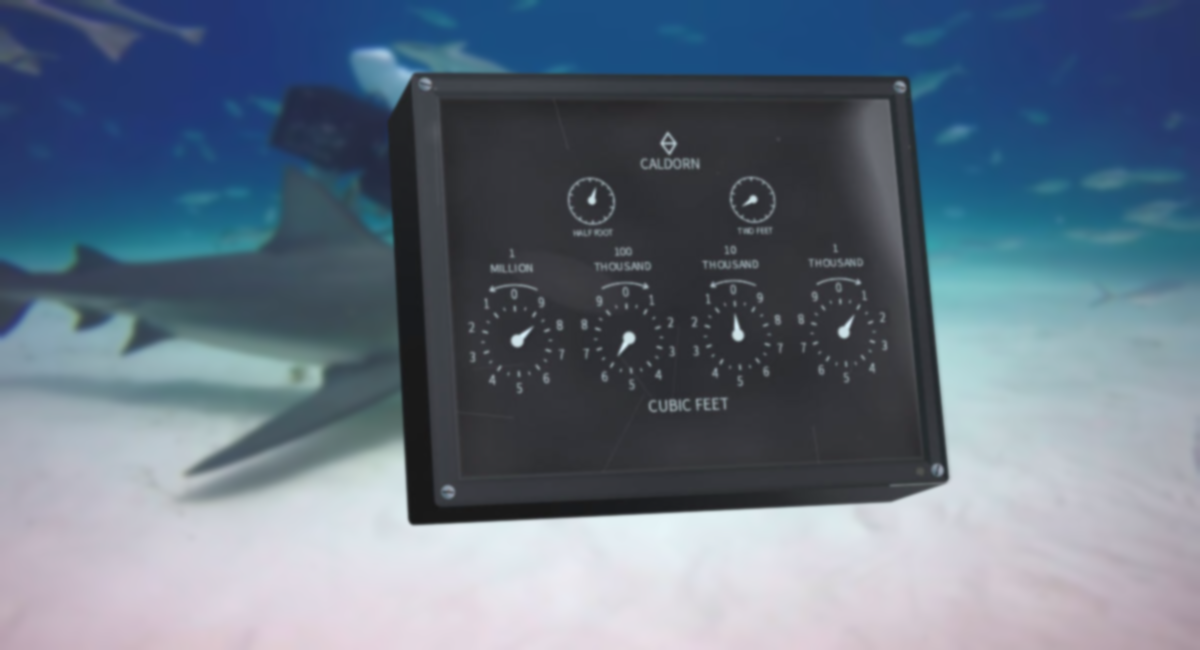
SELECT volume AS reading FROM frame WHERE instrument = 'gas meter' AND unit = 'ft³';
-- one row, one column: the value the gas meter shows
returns 860100 ft³
